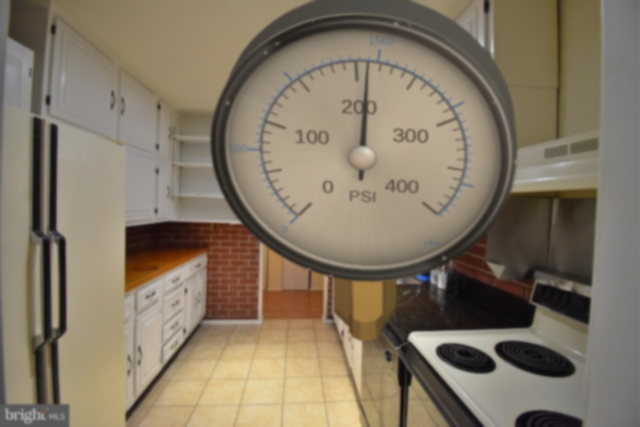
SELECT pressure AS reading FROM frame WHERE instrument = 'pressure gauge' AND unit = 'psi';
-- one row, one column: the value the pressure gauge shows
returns 210 psi
